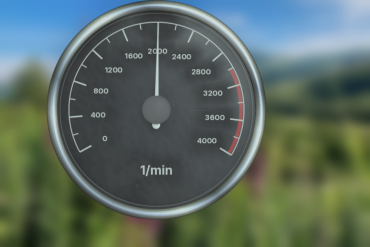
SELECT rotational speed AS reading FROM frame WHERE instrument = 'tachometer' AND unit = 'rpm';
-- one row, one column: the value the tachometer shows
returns 2000 rpm
